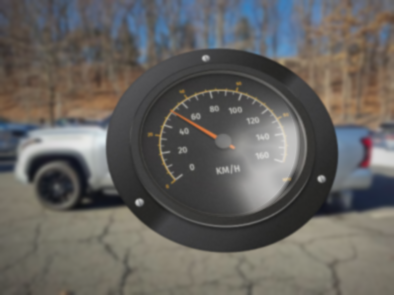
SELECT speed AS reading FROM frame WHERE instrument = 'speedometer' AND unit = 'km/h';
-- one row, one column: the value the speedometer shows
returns 50 km/h
